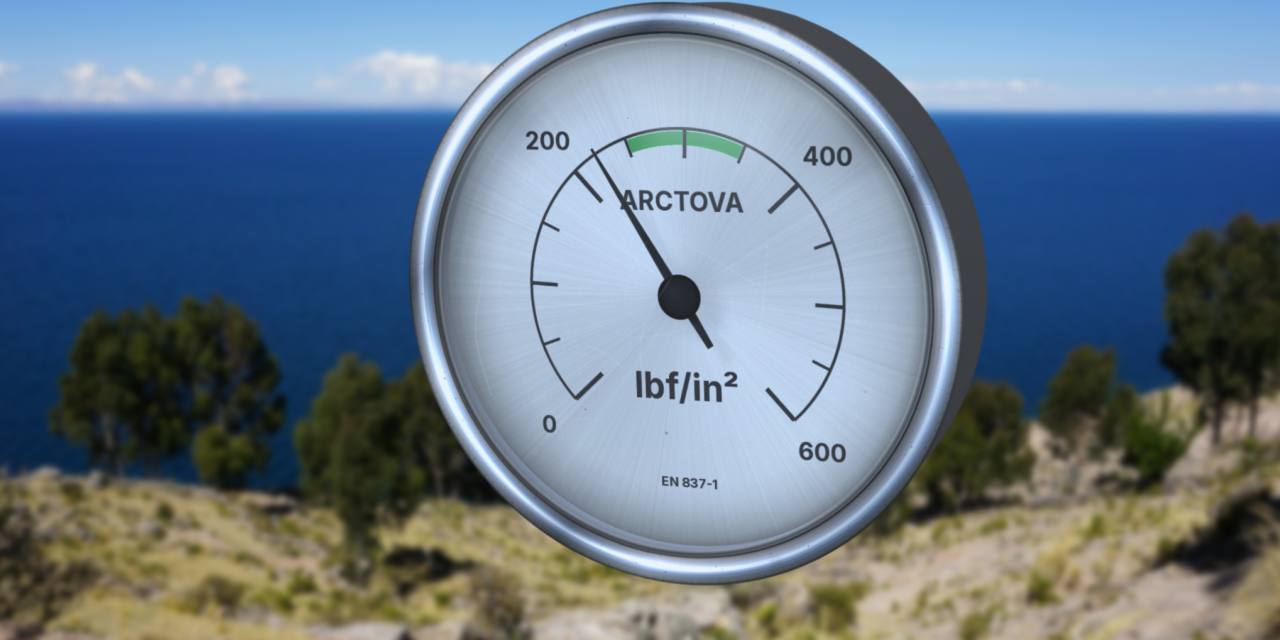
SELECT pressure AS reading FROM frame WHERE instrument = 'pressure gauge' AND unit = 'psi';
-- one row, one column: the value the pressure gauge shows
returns 225 psi
